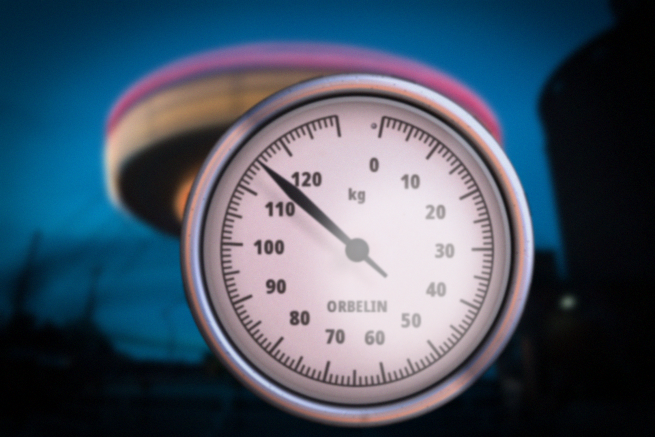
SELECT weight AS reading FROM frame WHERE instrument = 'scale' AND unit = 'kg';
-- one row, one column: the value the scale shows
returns 115 kg
